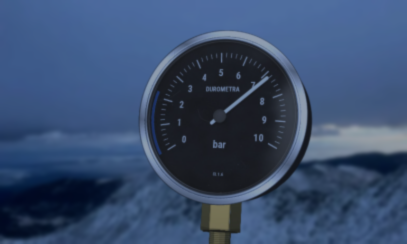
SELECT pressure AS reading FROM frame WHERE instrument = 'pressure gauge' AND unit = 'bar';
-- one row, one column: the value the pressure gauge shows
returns 7.2 bar
